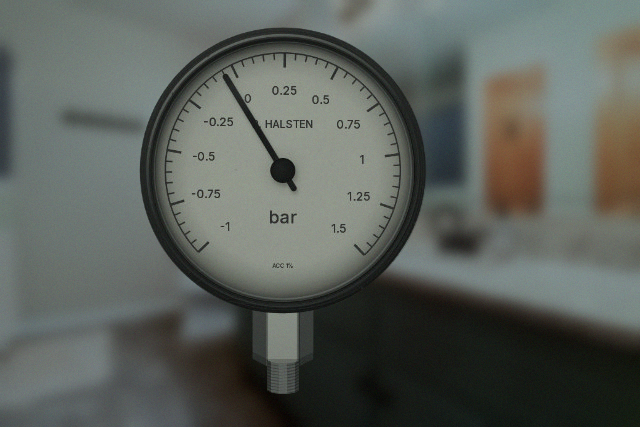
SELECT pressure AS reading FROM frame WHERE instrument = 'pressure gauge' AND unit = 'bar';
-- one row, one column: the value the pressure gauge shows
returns -0.05 bar
